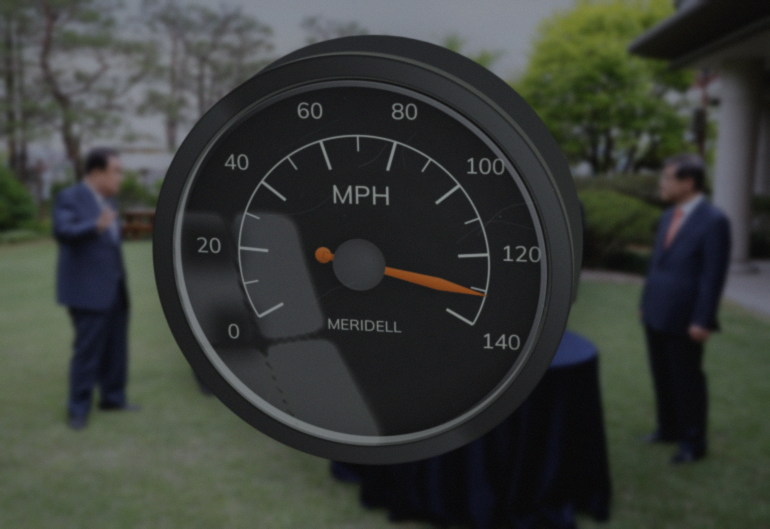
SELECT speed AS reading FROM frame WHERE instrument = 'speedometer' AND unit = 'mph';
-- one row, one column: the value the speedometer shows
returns 130 mph
